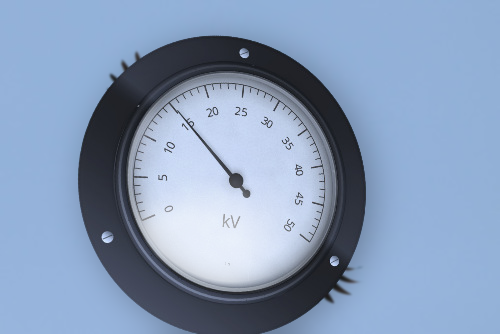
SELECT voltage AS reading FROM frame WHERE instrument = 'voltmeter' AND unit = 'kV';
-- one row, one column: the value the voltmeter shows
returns 15 kV
